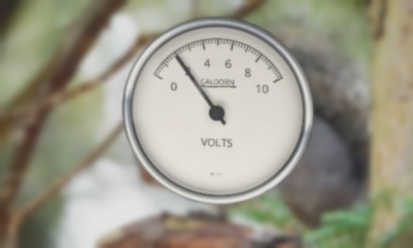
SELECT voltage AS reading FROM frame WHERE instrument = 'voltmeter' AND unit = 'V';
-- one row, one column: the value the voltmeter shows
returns 2 V
